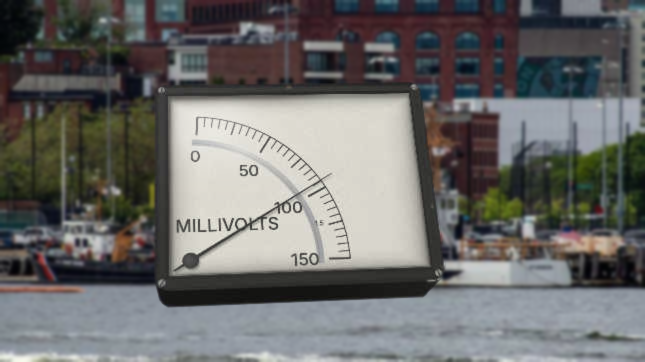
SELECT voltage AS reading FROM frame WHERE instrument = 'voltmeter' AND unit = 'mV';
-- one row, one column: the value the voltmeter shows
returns 95 mV
